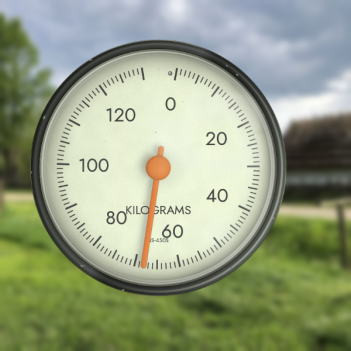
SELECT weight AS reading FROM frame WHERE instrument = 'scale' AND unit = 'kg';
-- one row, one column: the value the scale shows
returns 68 kg
